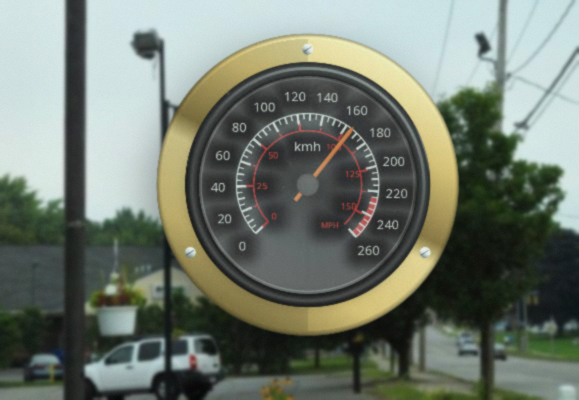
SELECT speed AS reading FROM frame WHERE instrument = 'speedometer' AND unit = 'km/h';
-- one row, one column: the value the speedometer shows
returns 165 km/h
